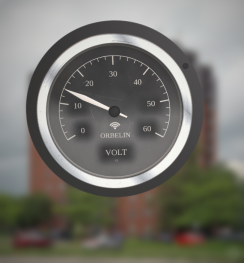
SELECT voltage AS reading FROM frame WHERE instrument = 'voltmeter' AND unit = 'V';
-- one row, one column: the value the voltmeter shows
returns 14 V
